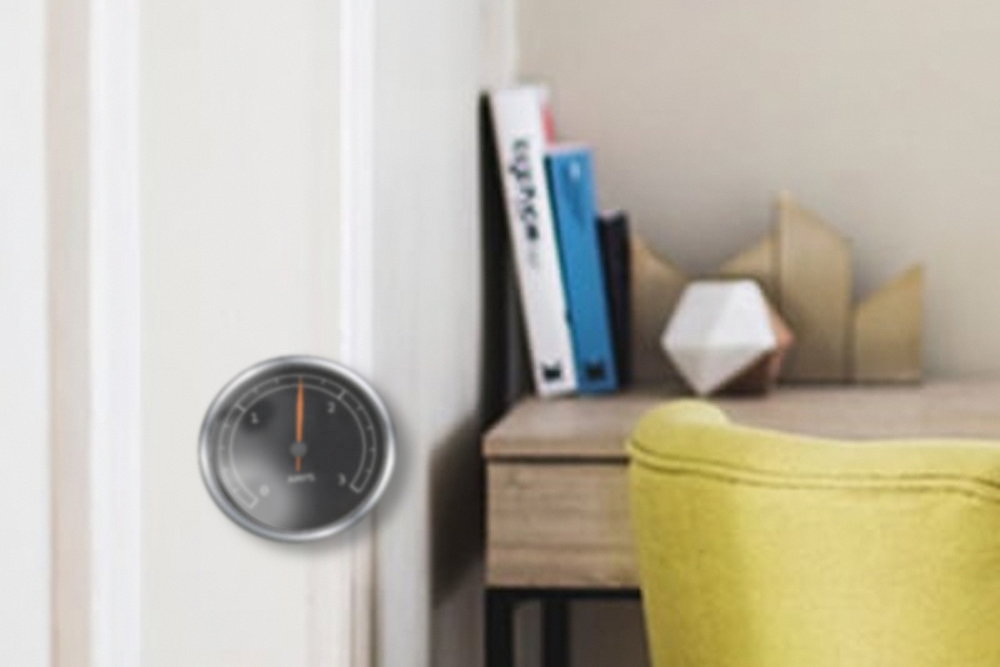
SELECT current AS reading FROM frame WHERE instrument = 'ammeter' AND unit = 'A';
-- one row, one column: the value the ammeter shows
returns 1.6 A
